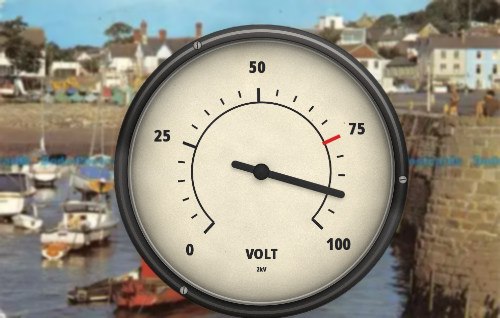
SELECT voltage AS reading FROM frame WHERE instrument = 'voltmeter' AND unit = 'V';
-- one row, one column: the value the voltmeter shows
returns 90 V
